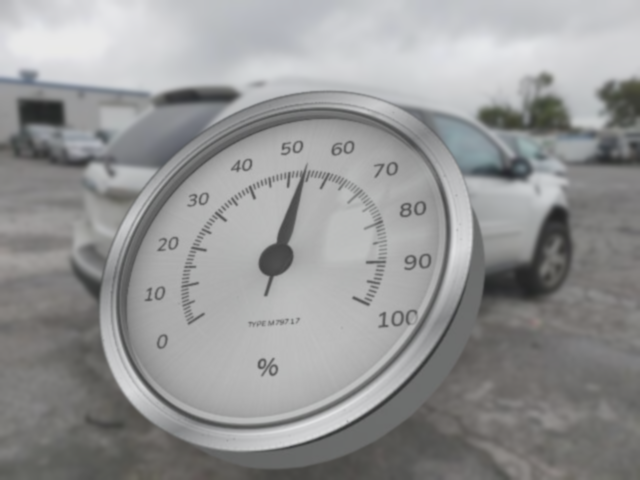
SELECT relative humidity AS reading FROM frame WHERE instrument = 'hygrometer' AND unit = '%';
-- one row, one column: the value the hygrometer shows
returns 55 %
